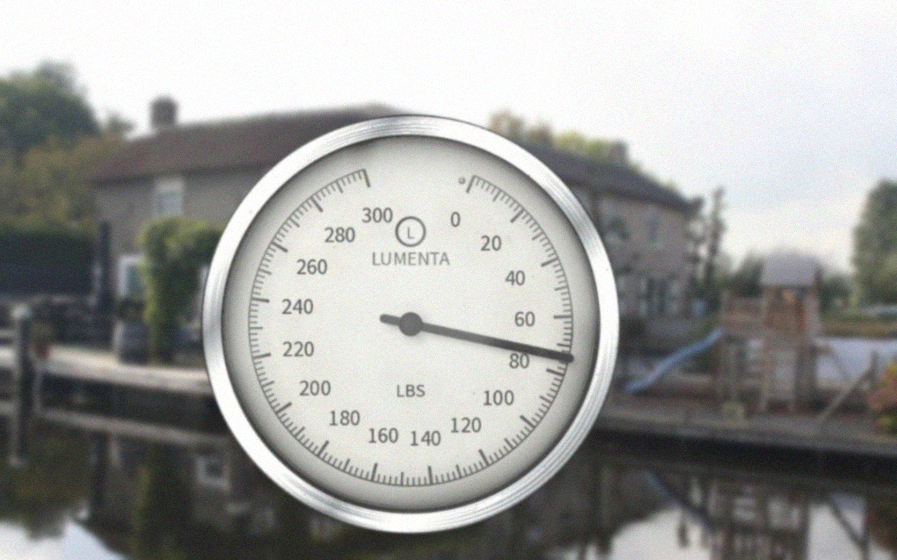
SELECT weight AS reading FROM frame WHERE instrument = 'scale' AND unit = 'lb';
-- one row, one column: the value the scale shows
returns 74 lb
